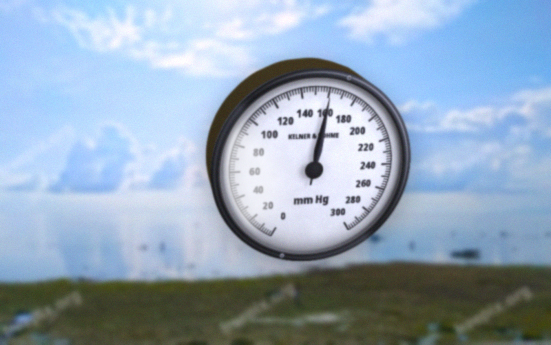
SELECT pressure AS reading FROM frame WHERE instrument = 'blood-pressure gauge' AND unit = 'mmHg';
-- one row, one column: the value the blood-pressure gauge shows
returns 160 mmHg
